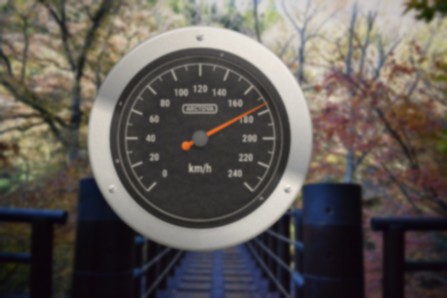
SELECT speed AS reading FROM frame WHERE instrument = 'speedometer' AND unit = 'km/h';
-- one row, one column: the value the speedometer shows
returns 175 km/h
